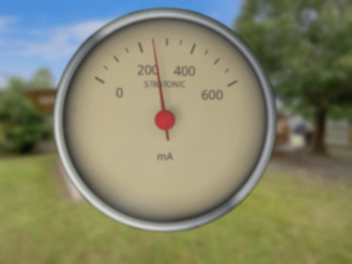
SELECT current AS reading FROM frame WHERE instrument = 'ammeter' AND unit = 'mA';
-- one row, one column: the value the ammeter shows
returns 250 mA
